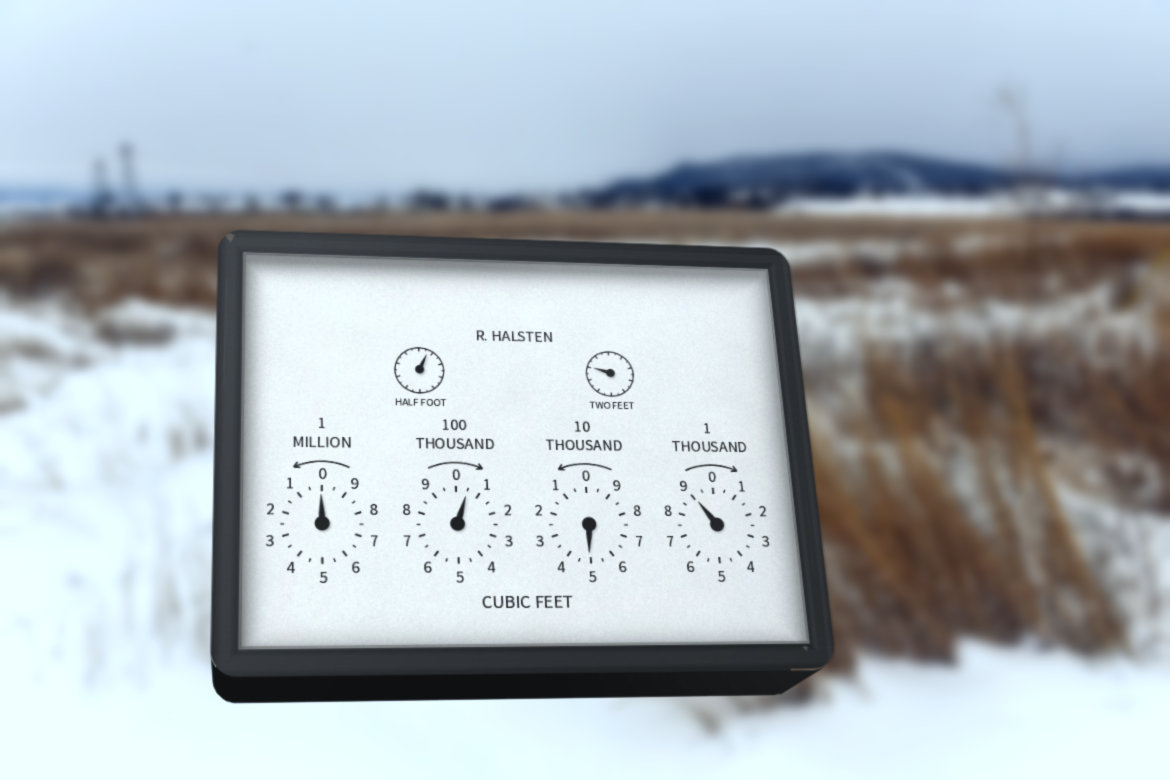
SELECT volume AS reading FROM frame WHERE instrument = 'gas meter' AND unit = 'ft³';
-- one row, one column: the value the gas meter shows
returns 4900 ft³
